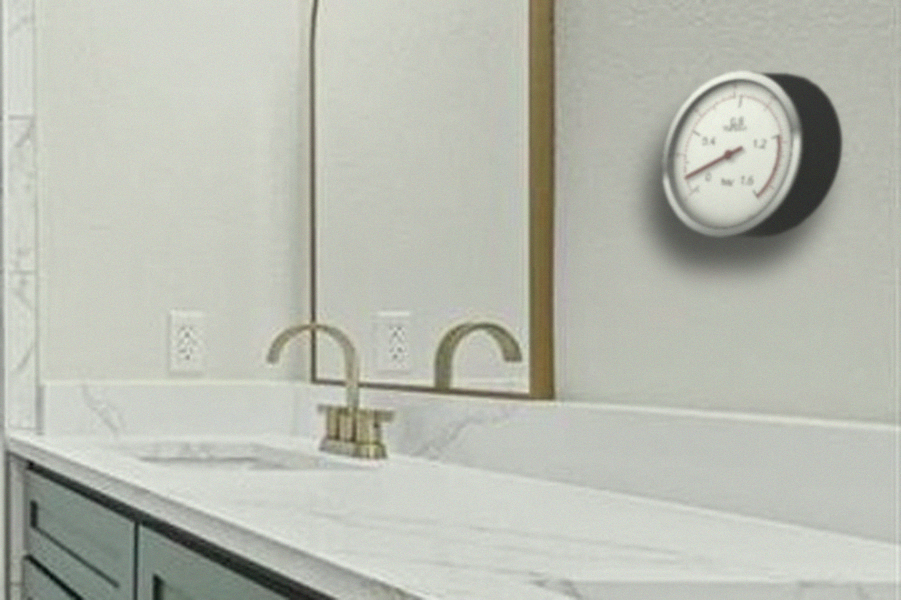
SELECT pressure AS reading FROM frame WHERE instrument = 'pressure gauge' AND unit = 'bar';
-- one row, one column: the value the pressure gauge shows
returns 0.1 bar
